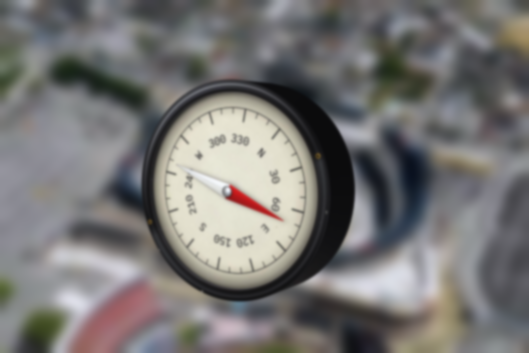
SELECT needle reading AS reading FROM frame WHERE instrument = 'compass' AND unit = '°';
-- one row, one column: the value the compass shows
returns 70 °
